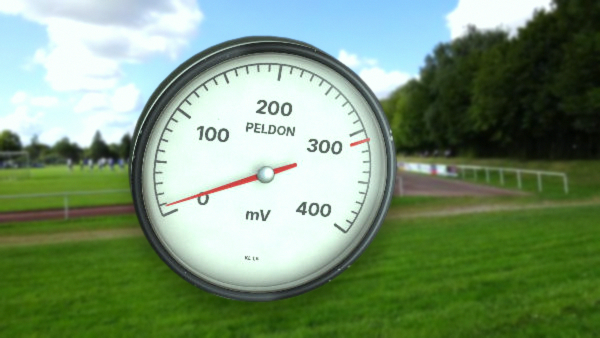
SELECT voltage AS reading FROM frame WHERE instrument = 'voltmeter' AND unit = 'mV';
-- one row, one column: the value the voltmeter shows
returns 10 mV
